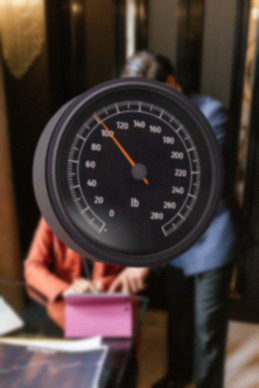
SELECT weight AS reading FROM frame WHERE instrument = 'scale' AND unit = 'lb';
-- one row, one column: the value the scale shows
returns 100 lb
